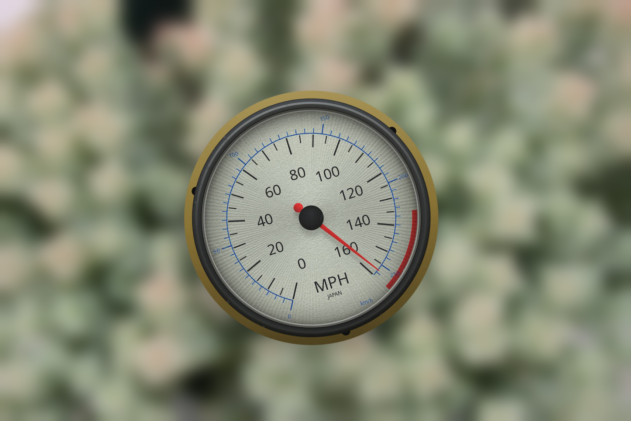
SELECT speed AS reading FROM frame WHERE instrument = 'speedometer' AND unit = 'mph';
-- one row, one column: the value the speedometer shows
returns 157.5 mph
